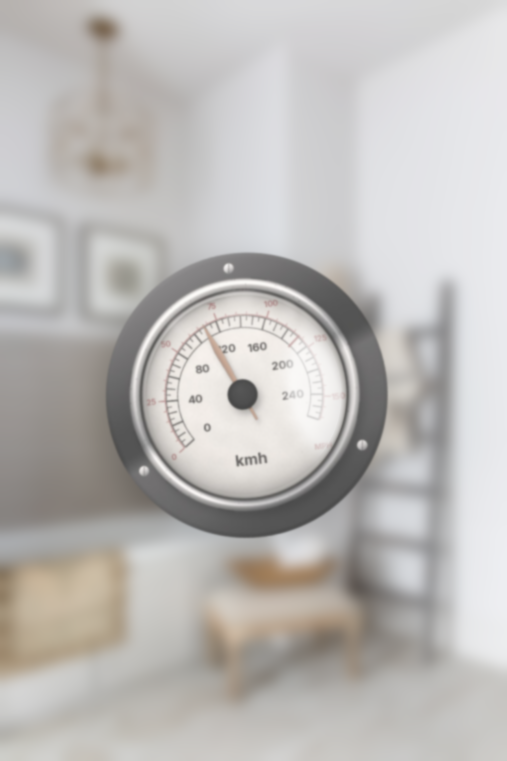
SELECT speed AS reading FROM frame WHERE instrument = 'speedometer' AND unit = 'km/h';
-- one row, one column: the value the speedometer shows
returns 110 km/h
